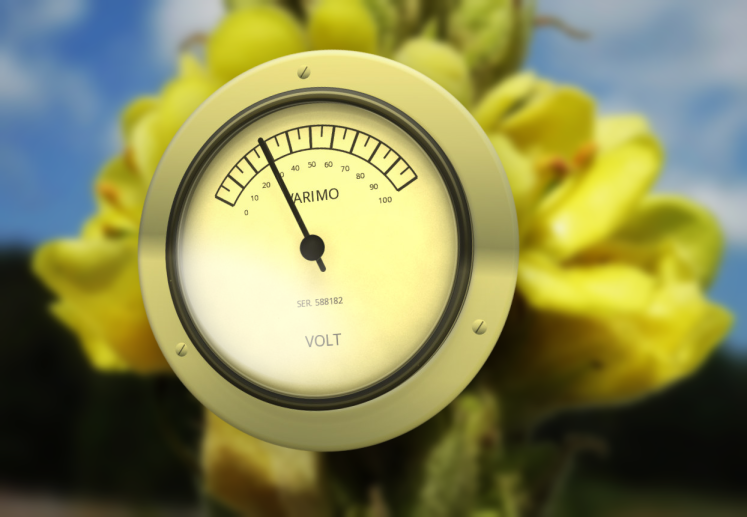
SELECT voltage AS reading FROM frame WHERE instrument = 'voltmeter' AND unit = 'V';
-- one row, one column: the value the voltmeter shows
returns 30 V
